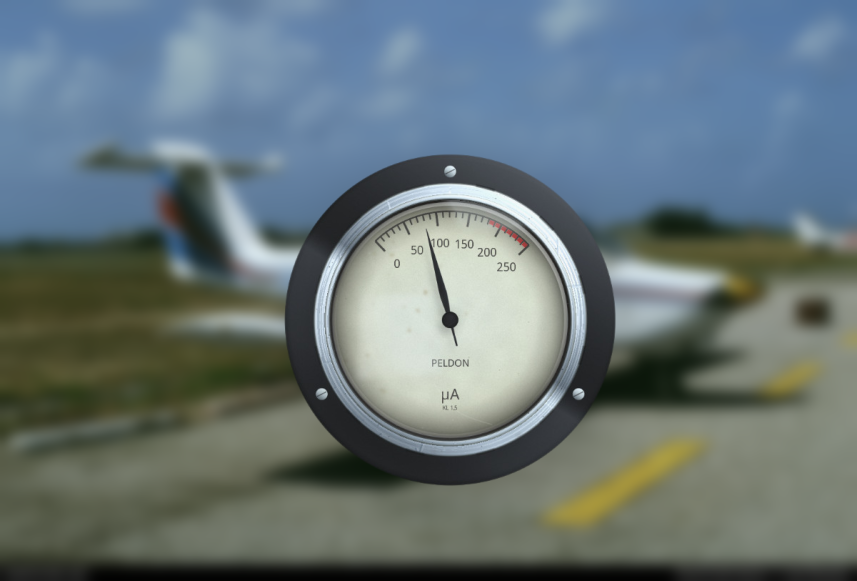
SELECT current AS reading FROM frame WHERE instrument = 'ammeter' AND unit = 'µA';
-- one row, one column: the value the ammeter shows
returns 80 µA
